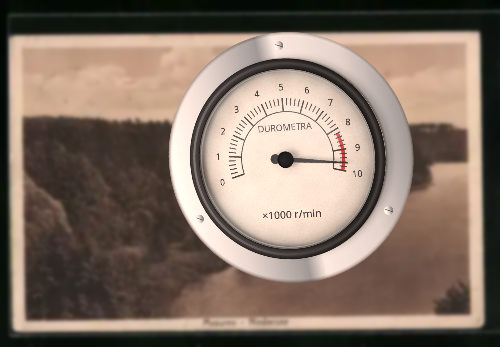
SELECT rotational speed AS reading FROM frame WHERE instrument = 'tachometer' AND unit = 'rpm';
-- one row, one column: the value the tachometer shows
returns 9600 rpm
